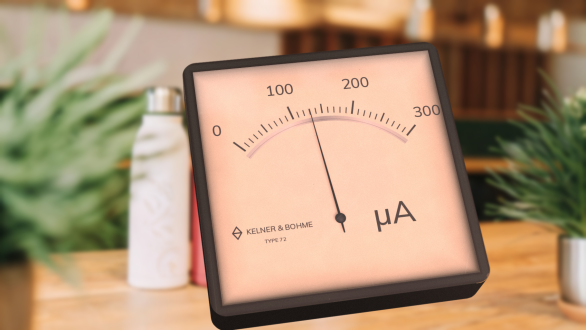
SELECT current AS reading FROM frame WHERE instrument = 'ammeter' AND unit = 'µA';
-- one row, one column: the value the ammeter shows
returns 130 µA
